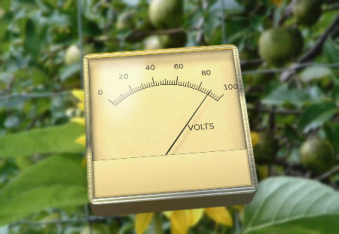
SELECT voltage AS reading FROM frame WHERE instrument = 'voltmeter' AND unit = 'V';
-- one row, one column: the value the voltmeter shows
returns 90 V
